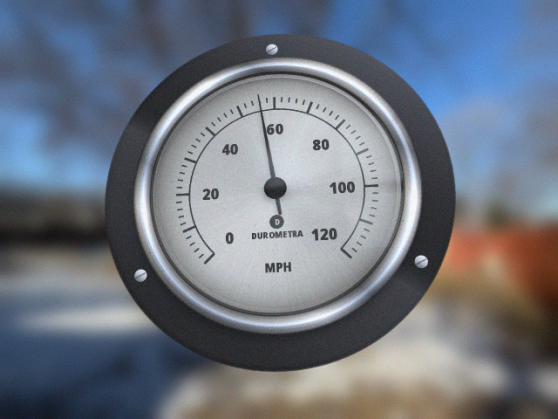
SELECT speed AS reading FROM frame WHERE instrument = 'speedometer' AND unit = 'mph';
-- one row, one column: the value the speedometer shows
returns 56 mph
